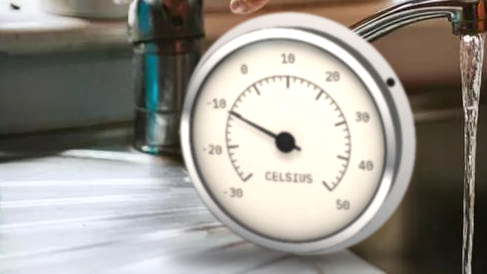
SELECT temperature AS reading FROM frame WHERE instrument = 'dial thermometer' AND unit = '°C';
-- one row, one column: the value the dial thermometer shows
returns -10 °C
